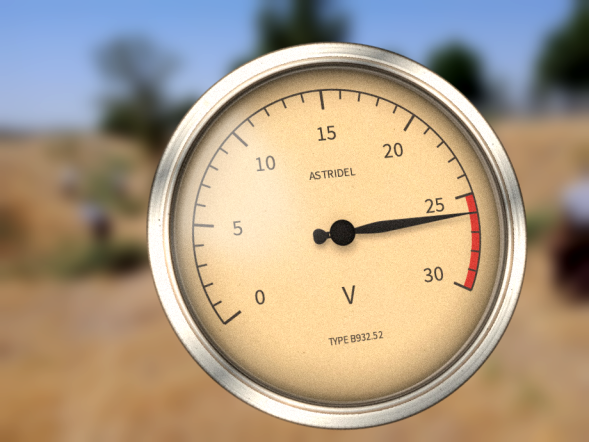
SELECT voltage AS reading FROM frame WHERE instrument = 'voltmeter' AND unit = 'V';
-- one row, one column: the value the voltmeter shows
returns 26 V
